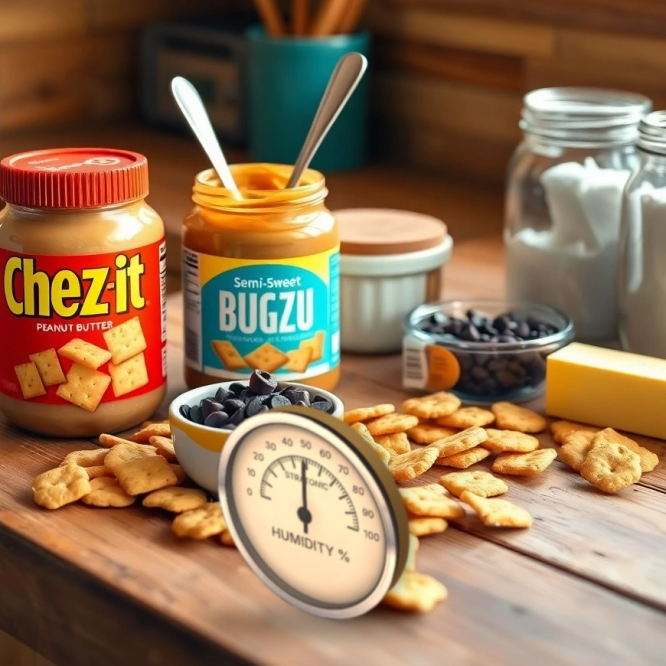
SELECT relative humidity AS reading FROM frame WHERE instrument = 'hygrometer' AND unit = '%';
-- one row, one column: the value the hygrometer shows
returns 50 %
